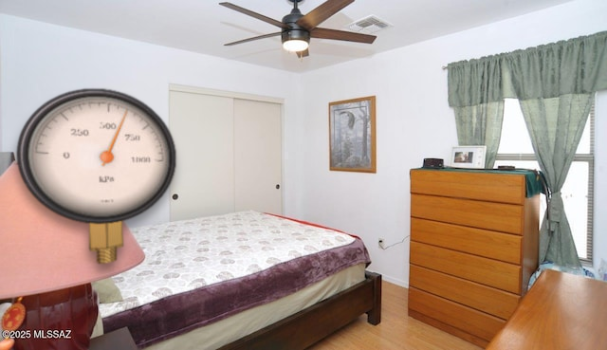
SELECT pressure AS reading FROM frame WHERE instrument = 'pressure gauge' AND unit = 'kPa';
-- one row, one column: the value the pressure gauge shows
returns 600 kPa
